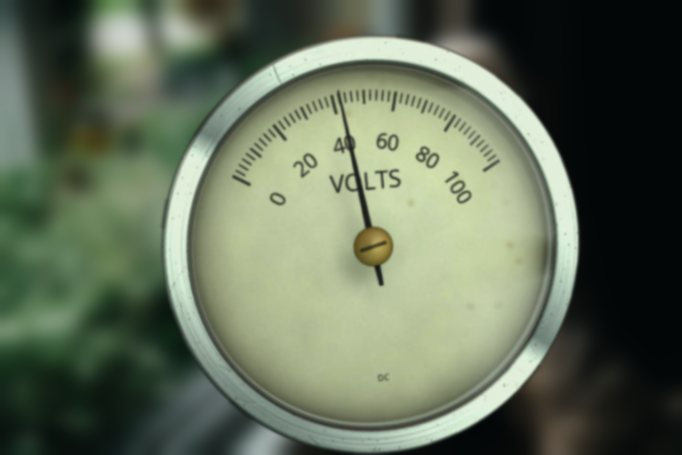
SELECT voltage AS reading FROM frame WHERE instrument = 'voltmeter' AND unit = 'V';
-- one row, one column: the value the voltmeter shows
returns 42 V
